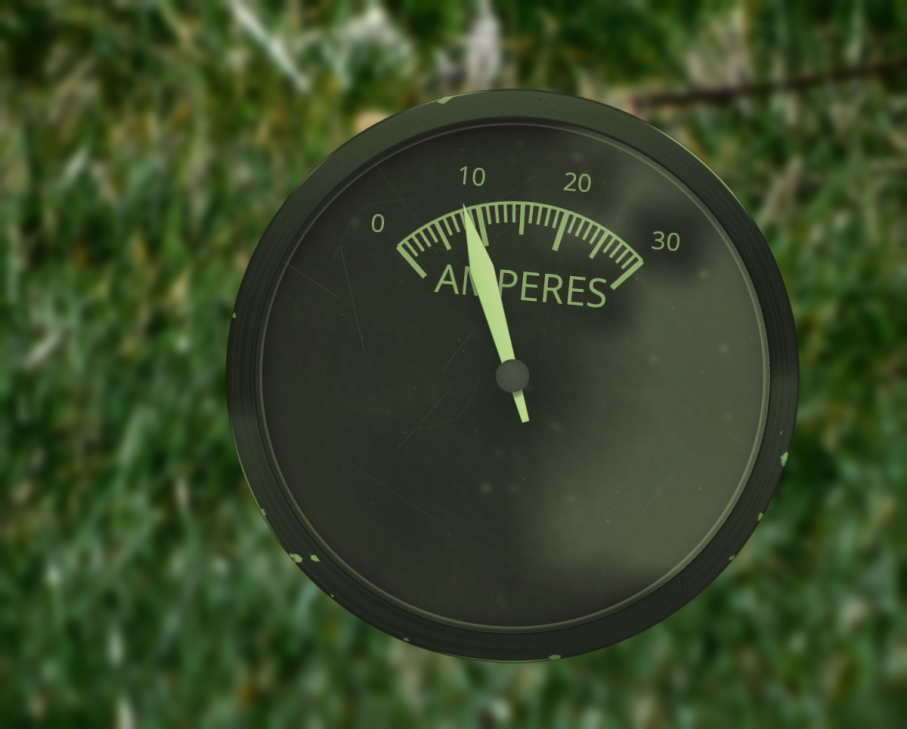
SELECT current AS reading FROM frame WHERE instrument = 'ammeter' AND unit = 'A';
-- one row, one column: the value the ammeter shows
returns 8.5 A
